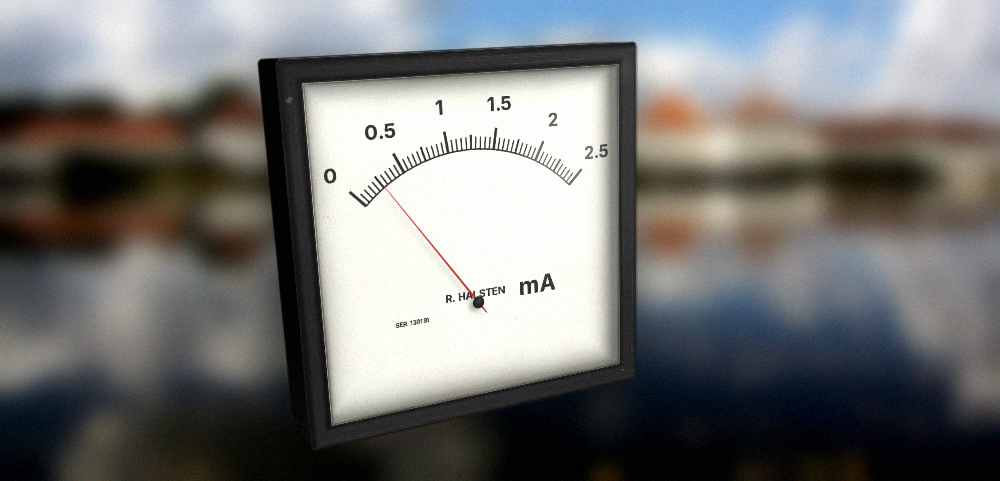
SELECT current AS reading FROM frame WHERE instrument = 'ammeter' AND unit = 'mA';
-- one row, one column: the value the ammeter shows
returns 0.25 mA
